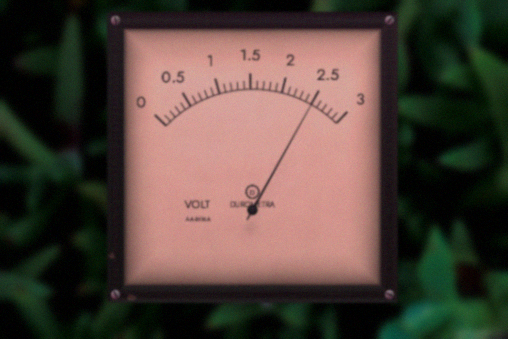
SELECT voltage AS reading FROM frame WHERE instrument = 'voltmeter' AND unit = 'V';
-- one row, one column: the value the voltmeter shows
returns 2.5 V
